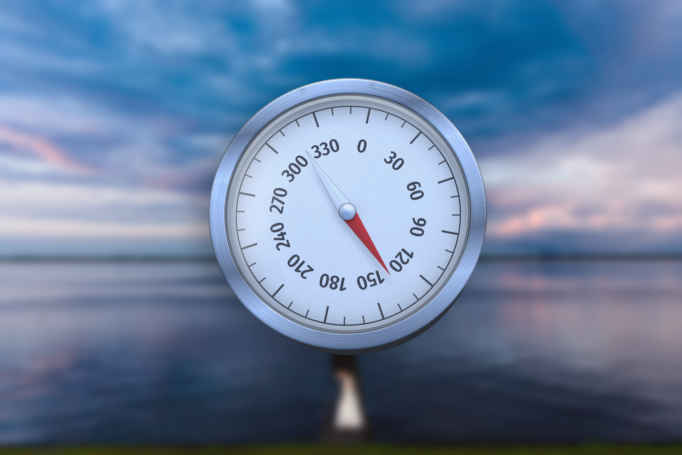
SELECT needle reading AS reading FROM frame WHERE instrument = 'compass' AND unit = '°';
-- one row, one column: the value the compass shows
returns 135 °
